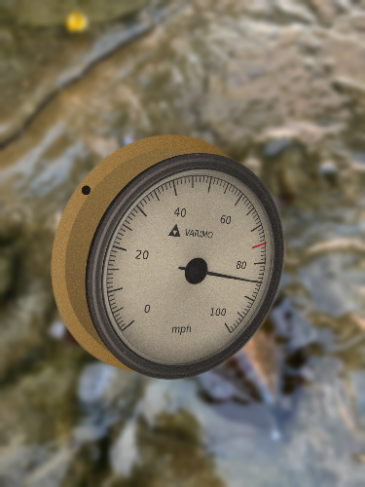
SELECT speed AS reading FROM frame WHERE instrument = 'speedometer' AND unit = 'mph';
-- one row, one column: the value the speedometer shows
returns 85 mph
